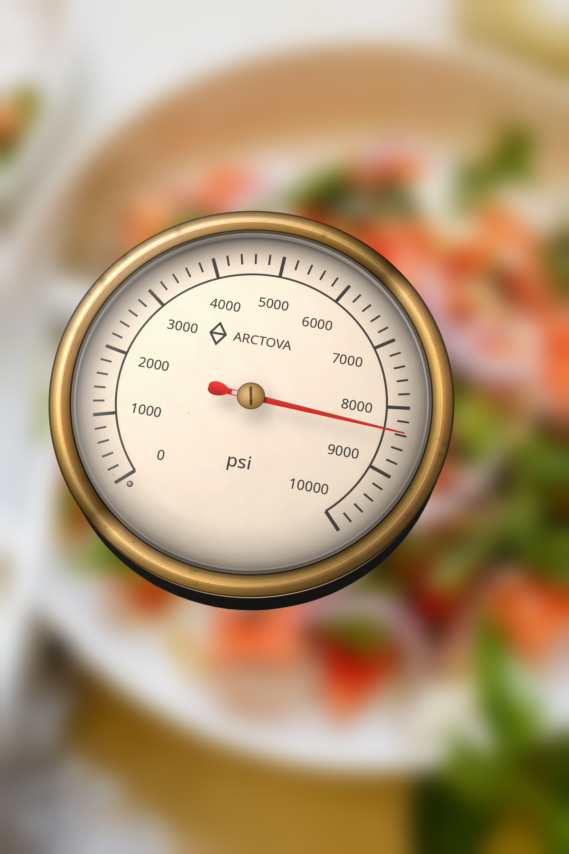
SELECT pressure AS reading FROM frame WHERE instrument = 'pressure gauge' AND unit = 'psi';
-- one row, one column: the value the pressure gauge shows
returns 8400 psi
